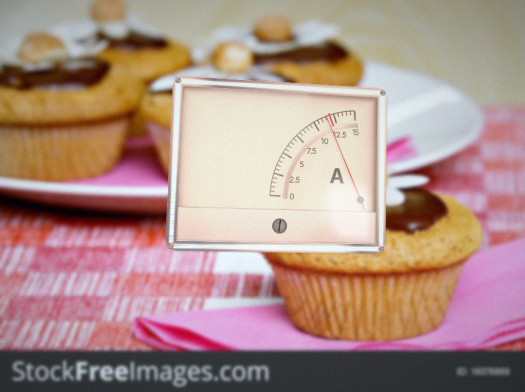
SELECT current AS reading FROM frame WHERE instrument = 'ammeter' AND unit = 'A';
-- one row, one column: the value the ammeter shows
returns 11.5 A
